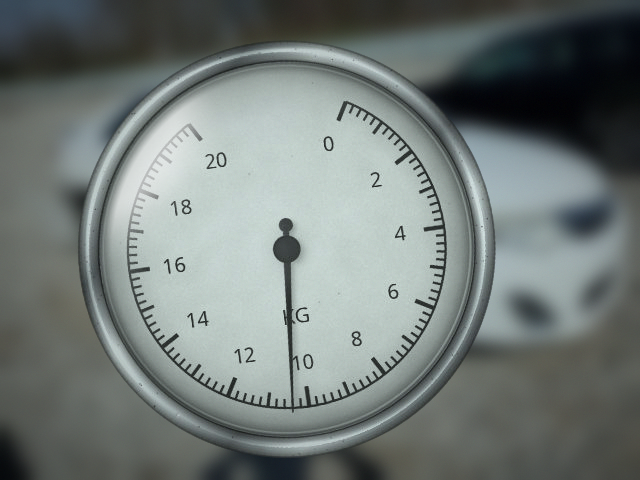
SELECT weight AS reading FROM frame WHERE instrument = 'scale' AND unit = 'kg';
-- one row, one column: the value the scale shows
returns 10.4 kg
